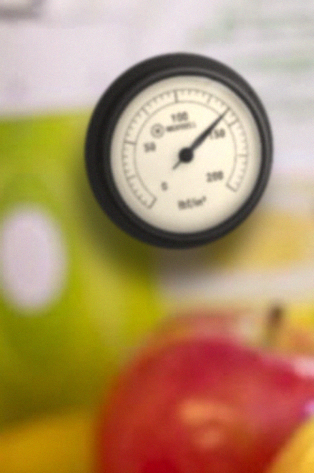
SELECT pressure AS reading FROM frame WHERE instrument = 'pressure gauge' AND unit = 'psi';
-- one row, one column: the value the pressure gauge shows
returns 140 psi
